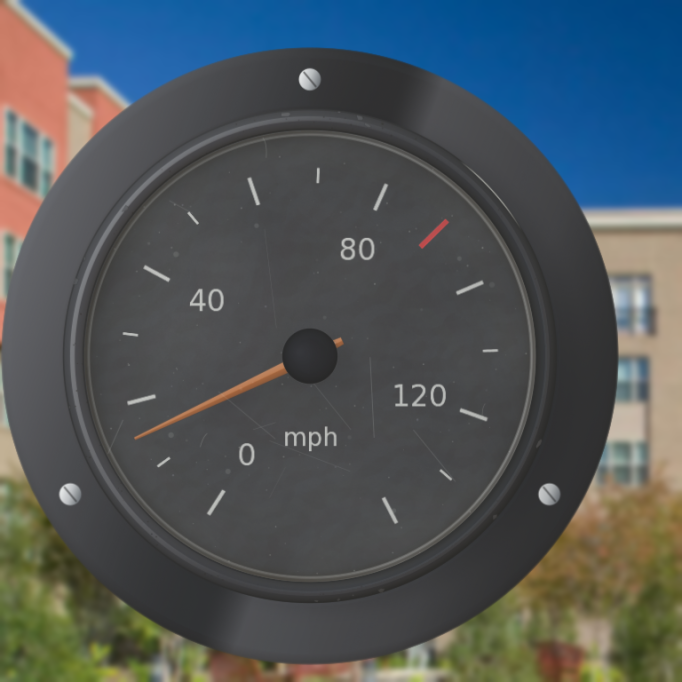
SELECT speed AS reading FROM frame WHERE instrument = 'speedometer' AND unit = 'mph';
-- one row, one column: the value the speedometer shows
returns 15 mph
